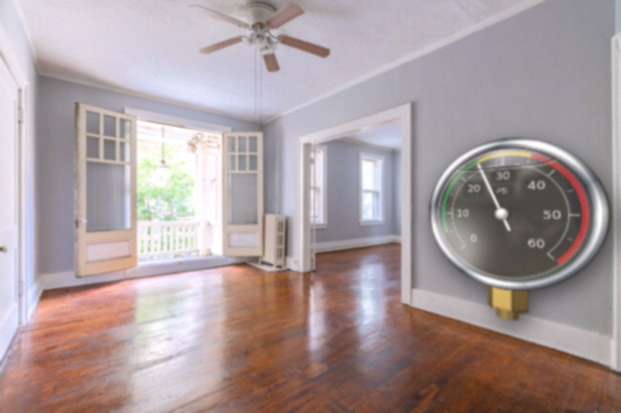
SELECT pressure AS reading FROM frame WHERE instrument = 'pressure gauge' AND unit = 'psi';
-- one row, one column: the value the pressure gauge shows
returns 25 psi
